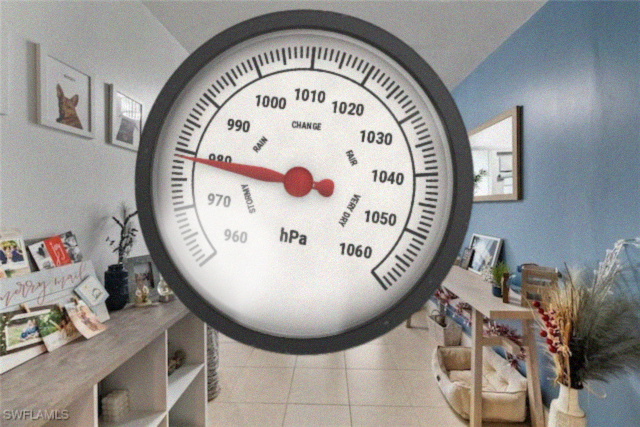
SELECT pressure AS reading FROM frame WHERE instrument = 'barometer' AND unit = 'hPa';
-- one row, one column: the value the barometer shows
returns 979 hPa
